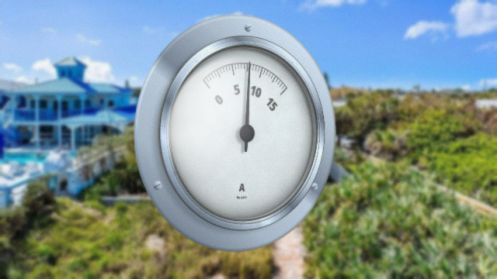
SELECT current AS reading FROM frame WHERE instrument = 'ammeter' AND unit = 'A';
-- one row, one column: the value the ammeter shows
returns 7.5 A
